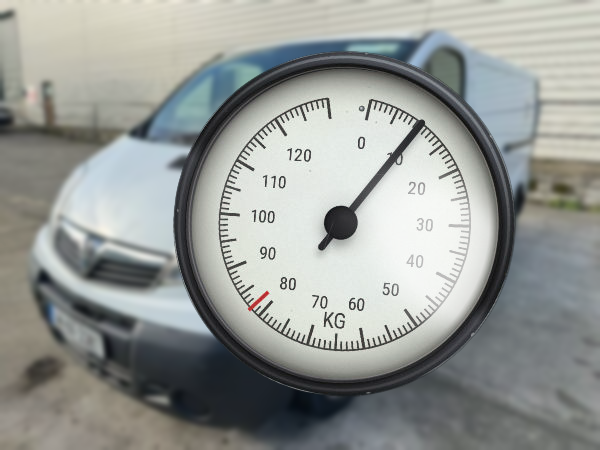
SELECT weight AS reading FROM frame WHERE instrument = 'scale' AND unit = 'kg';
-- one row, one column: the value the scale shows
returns 10 kg
